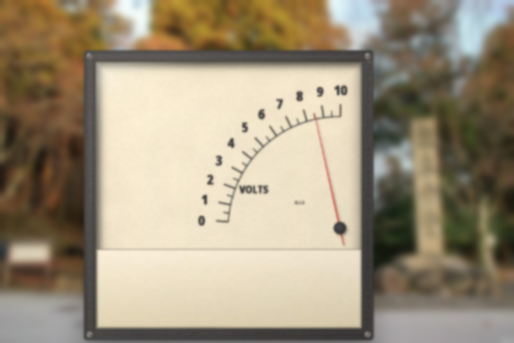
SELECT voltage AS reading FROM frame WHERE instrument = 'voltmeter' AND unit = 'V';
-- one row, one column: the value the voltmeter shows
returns 8.5 V
